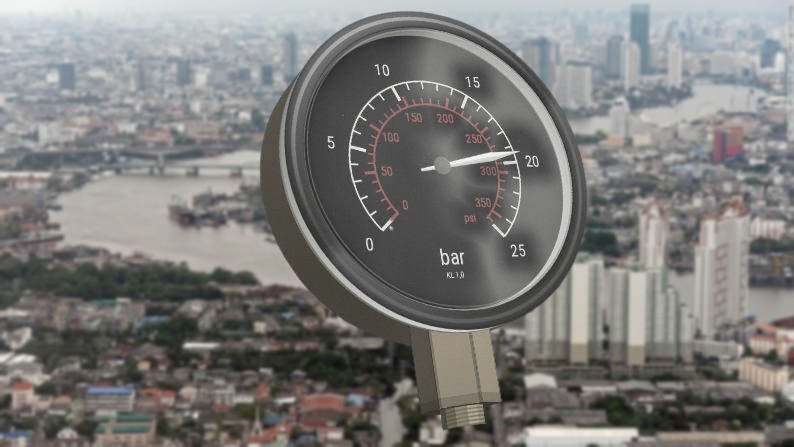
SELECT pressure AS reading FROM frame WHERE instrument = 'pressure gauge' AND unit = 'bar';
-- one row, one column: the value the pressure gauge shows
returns 19.5 bar
